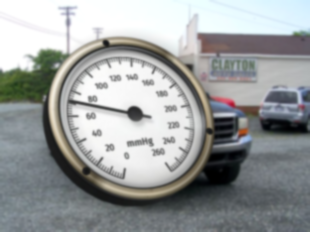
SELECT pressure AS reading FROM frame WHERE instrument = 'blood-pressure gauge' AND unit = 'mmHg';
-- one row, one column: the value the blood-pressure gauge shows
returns 70 mmHg
